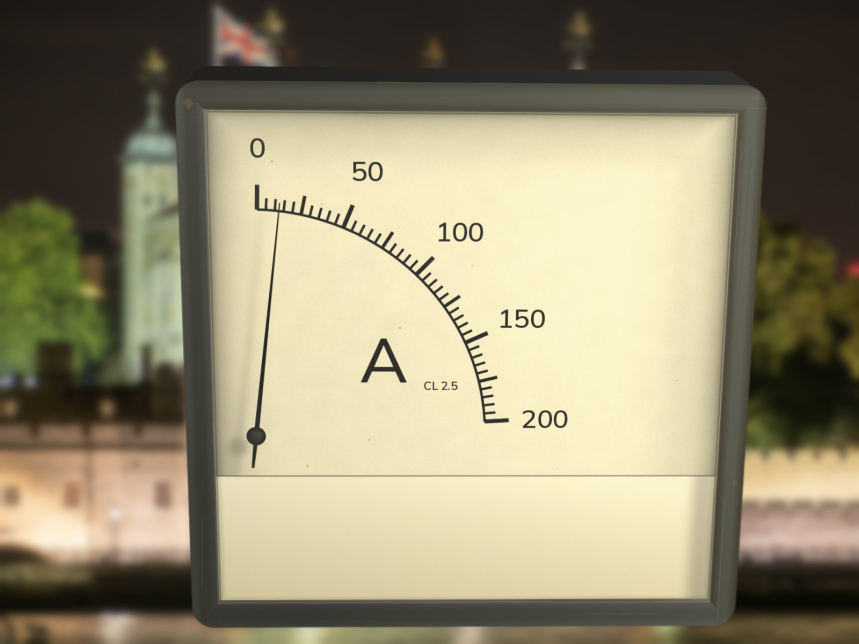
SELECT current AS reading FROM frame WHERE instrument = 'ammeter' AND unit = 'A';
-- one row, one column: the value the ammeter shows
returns 12.5 A
